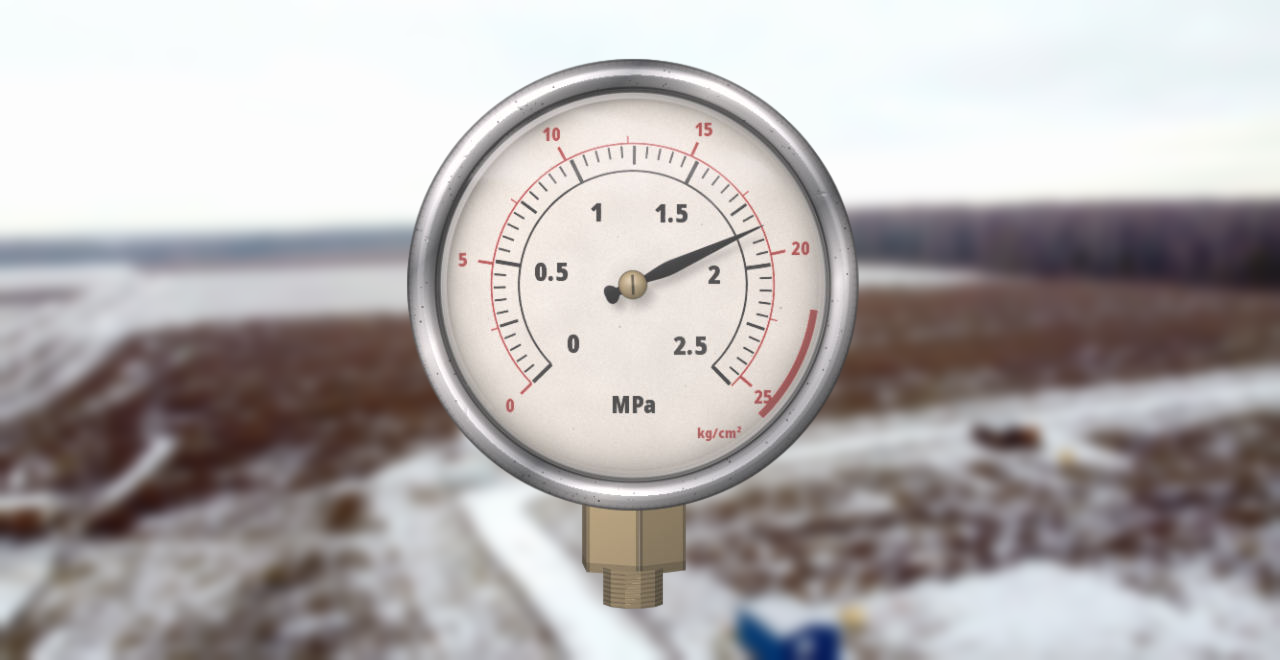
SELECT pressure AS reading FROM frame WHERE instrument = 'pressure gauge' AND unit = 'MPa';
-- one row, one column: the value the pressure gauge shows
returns 1.85 MPa
